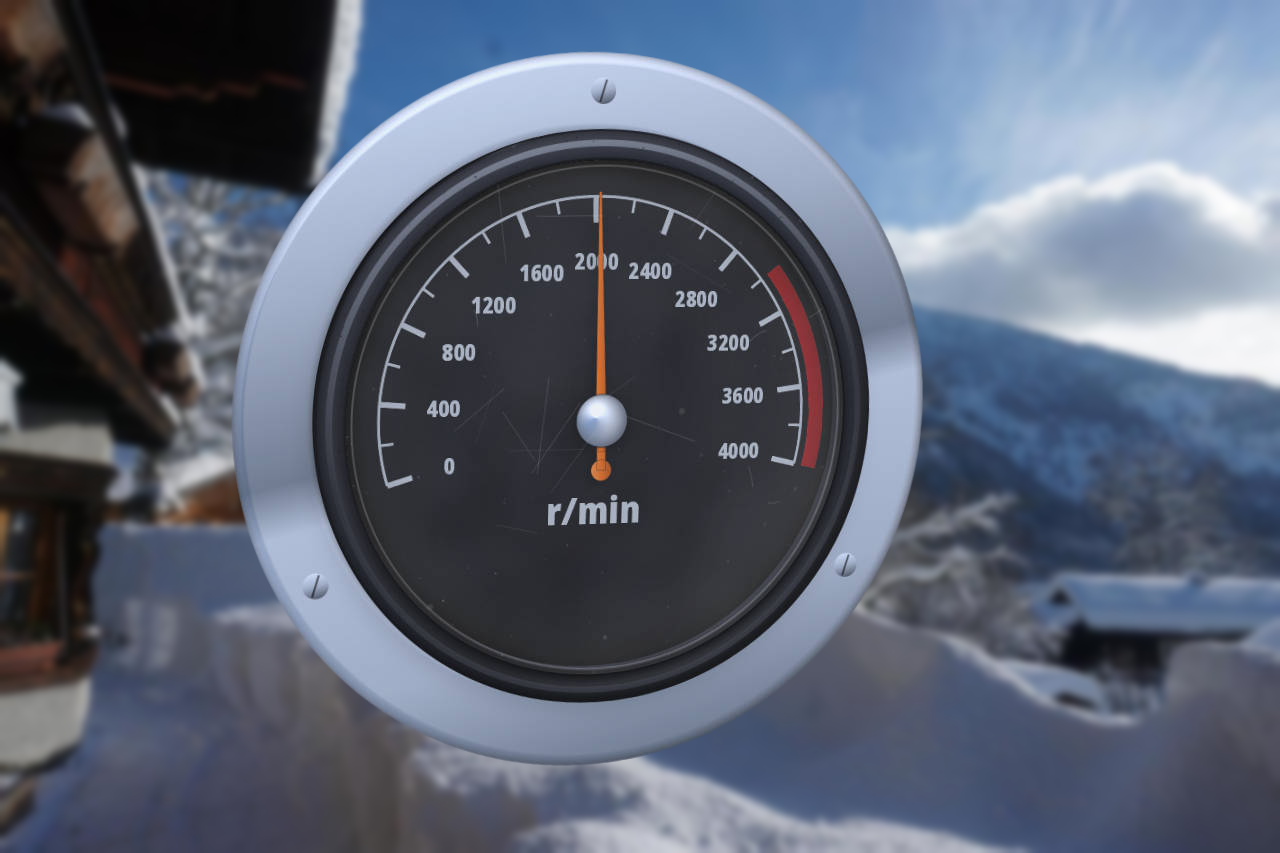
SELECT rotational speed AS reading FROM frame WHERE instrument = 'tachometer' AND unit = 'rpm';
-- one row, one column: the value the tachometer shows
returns 2000 rpm
